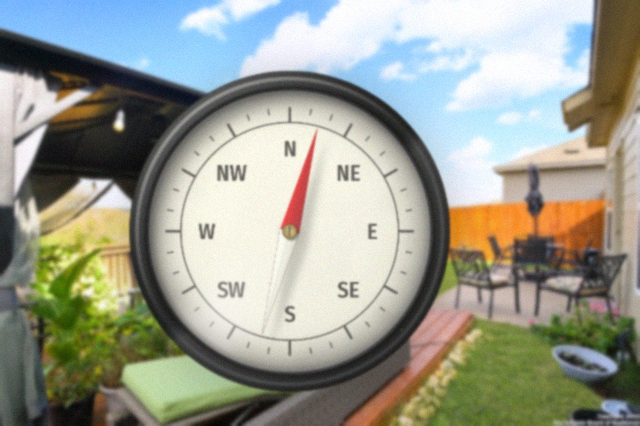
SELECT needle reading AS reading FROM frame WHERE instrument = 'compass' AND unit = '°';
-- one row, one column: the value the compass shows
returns 15 °
